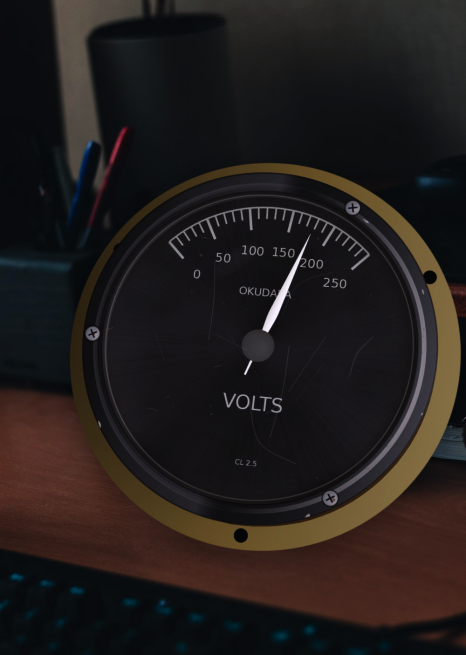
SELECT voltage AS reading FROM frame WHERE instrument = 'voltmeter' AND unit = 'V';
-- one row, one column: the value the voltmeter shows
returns 180 V
